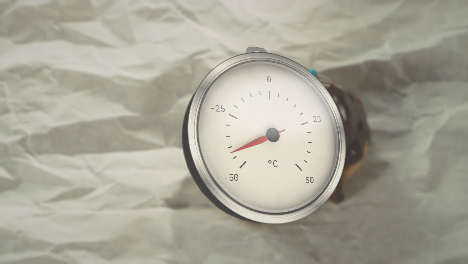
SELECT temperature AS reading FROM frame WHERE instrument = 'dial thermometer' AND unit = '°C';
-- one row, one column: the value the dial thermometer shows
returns -42.5 °C
